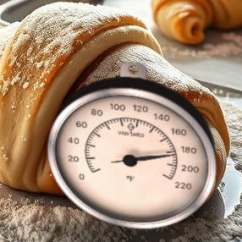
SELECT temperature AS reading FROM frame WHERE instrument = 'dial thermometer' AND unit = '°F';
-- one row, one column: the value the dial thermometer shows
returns 180 °F
